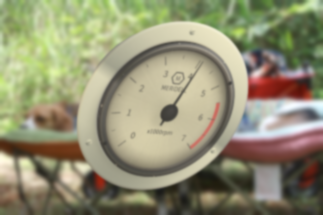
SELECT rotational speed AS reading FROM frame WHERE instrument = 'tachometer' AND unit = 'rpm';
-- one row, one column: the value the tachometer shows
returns 4000 rpm
